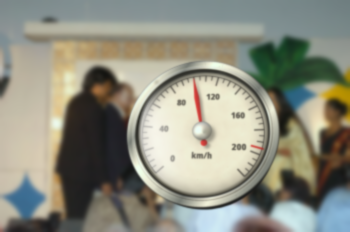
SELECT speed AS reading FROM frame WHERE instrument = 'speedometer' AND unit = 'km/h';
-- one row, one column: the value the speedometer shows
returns 100 km/h
